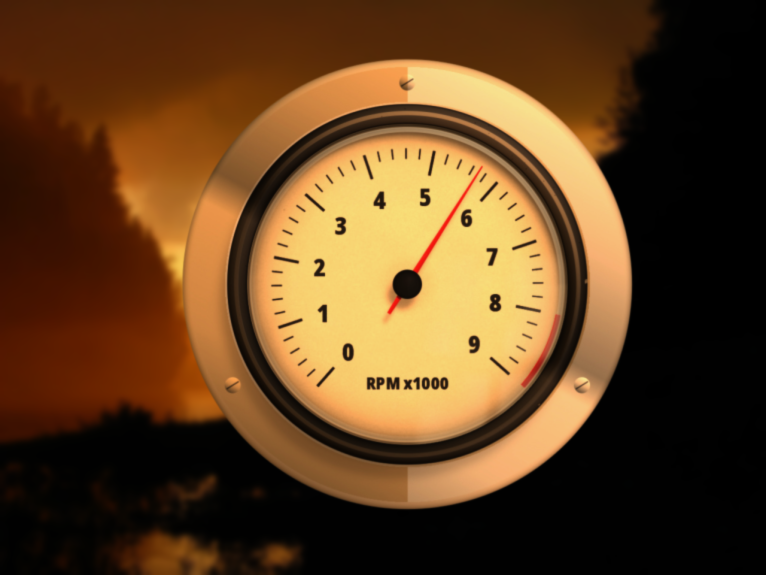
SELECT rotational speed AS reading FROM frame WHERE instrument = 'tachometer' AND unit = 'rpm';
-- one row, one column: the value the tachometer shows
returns 5700 rpm
